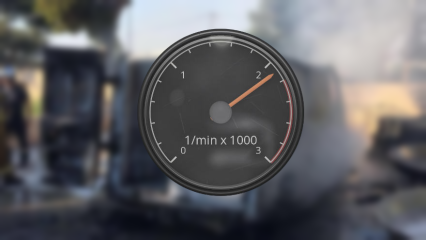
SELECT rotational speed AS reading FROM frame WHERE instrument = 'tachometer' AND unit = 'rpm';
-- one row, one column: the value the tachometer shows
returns 2100 rpm
